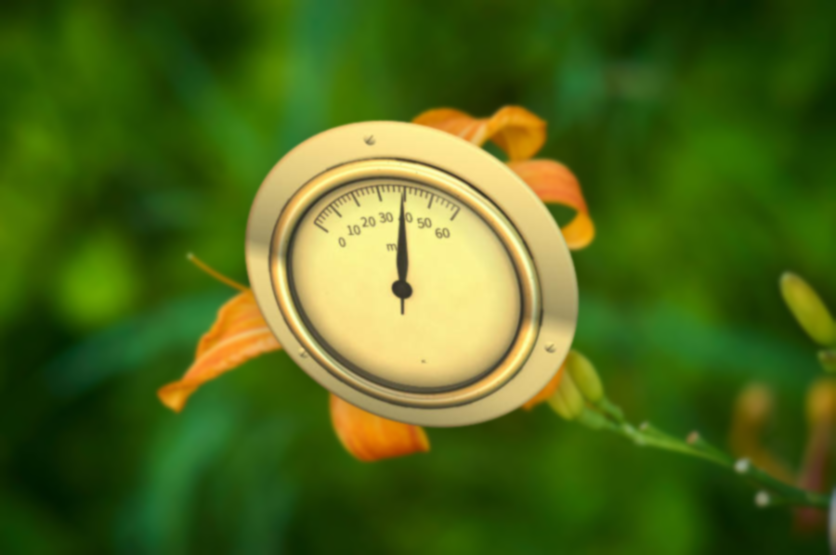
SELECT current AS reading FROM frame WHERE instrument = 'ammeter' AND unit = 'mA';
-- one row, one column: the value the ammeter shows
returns 40 mA
